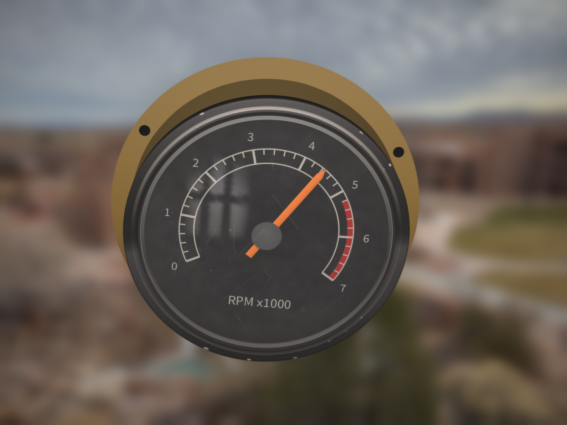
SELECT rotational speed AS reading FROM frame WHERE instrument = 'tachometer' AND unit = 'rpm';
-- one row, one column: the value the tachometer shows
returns 4400 rpm
